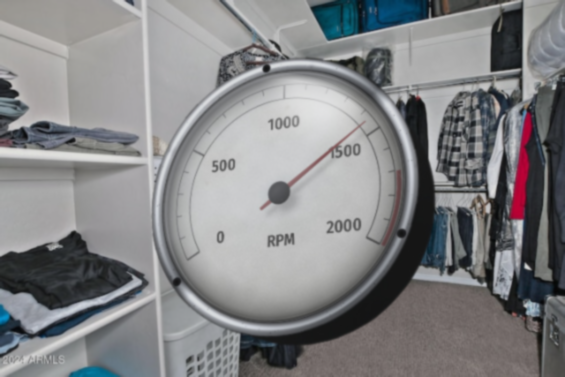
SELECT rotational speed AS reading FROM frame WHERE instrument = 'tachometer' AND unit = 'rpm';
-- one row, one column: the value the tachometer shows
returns 1450 rpm
